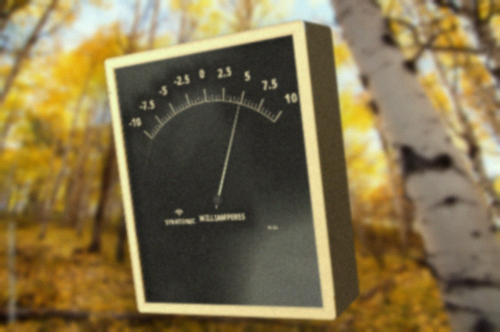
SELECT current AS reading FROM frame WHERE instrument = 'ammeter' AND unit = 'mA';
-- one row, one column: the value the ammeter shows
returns 5 mA
